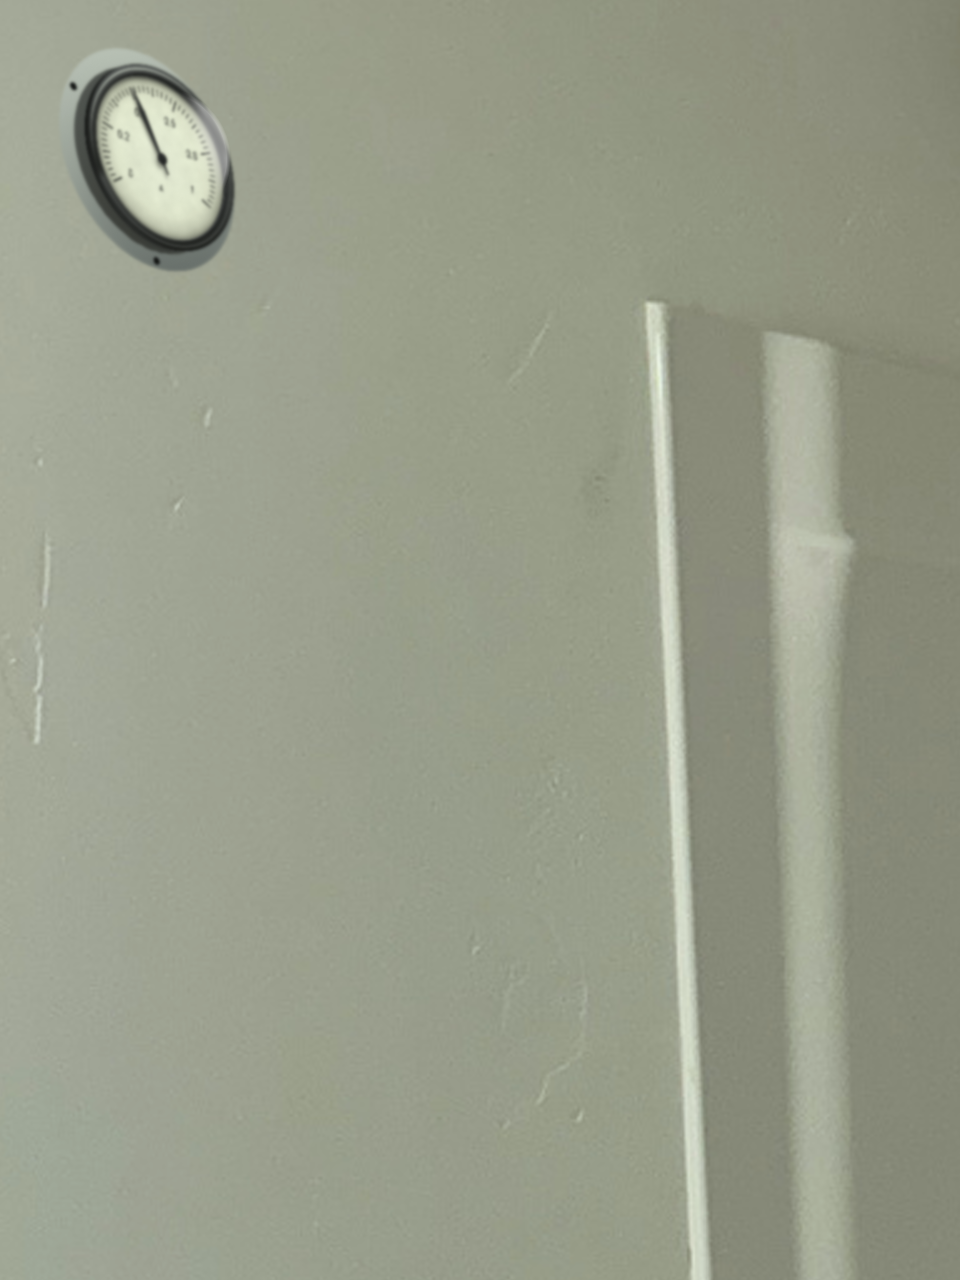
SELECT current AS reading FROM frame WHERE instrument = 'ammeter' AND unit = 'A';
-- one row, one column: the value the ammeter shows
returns 0.4 A
